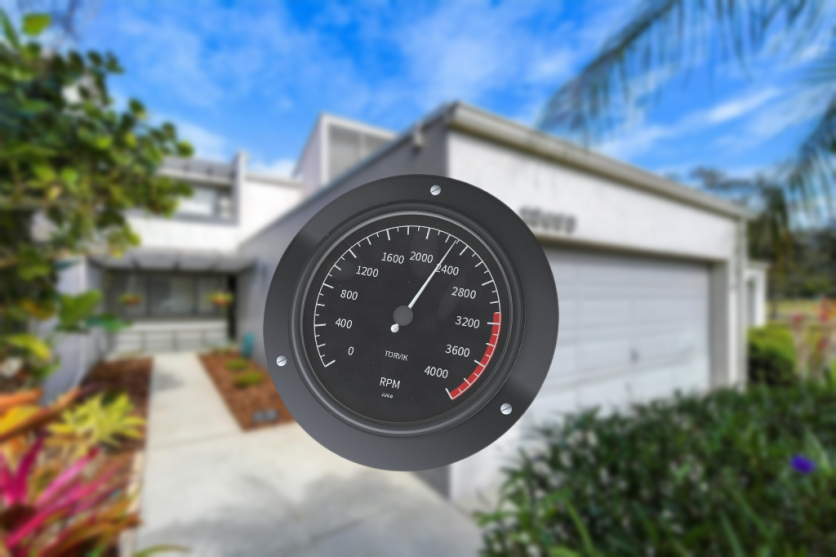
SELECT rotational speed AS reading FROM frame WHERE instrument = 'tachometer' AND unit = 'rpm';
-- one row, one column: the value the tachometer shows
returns 2300 rpm
